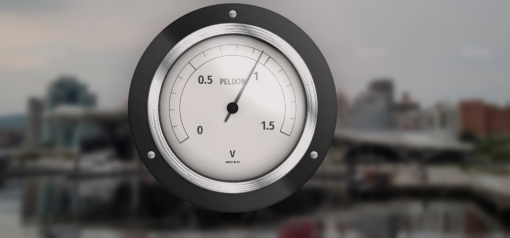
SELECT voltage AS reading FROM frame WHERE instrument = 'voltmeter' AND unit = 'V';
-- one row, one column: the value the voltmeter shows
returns 0.95 V
